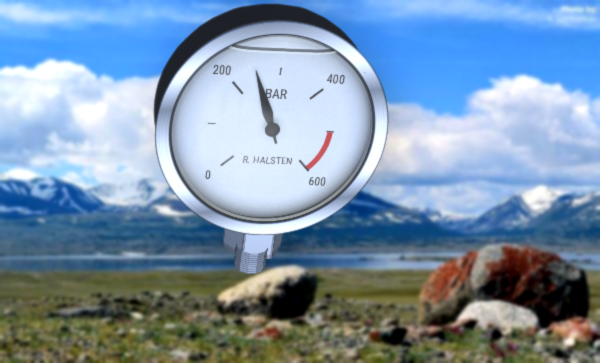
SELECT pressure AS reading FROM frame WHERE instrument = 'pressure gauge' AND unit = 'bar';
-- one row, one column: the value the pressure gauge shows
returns 250 bar
